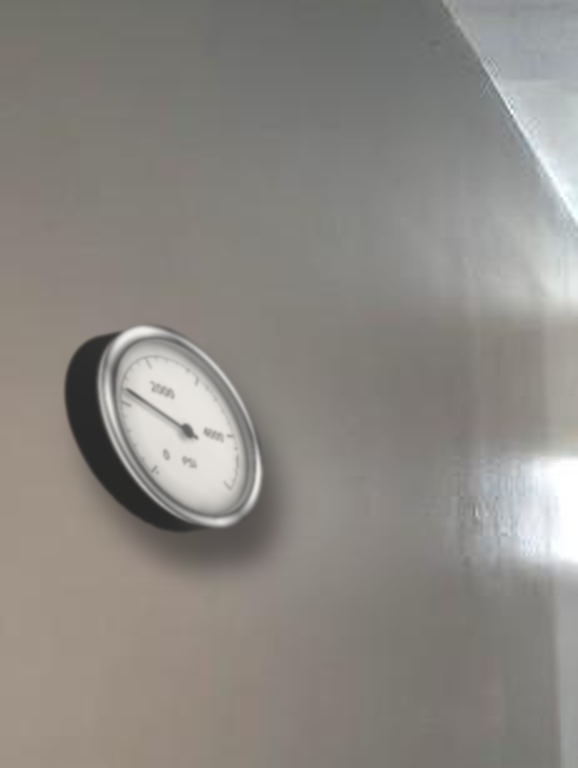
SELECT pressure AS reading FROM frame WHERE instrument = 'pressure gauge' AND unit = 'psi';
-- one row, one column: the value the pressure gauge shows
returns 1200 psi
